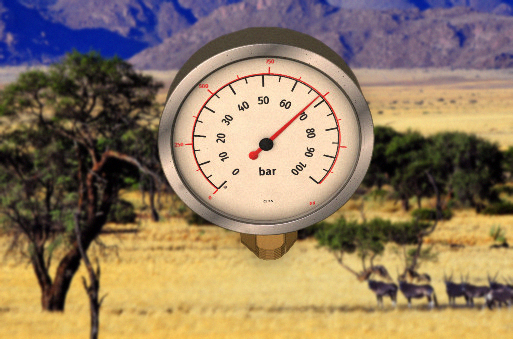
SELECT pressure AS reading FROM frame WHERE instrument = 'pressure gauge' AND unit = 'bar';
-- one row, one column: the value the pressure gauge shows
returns 67.5 bar
